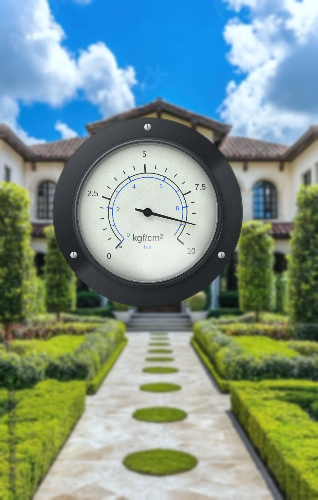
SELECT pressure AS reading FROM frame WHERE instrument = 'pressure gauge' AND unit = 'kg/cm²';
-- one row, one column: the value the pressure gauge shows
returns 9 kg/cm²
